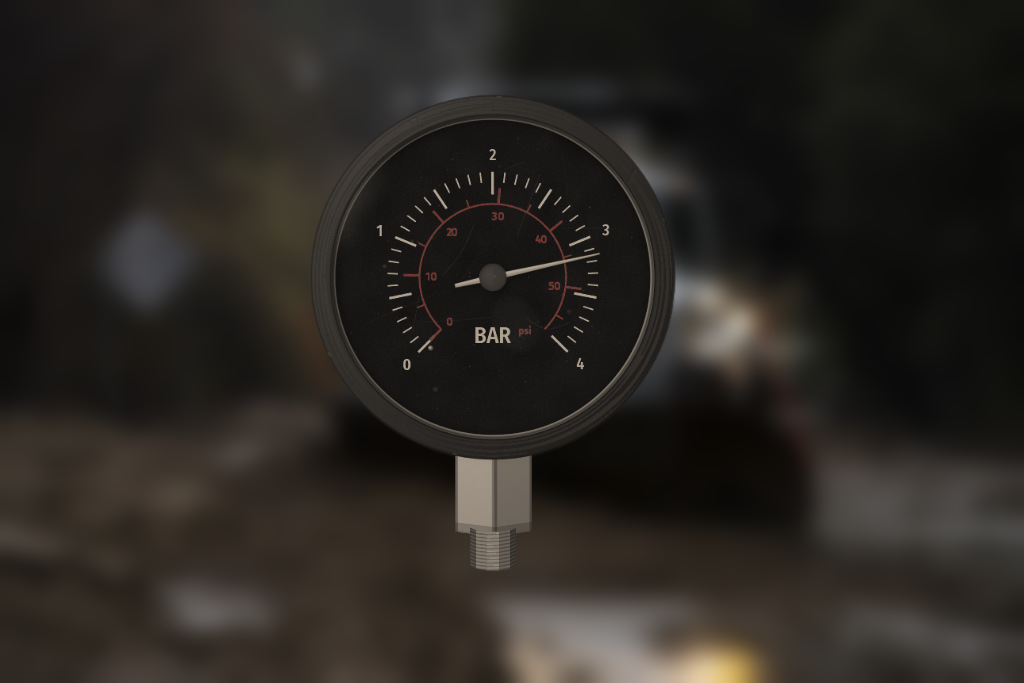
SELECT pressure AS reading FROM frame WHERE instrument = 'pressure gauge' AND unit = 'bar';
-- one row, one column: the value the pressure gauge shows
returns 3.15 bar
